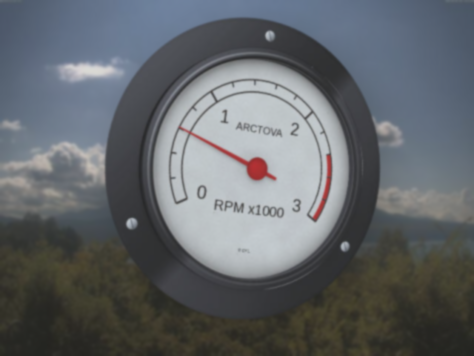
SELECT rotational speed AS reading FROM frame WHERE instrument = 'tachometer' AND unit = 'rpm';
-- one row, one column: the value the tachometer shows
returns 600 rpm
